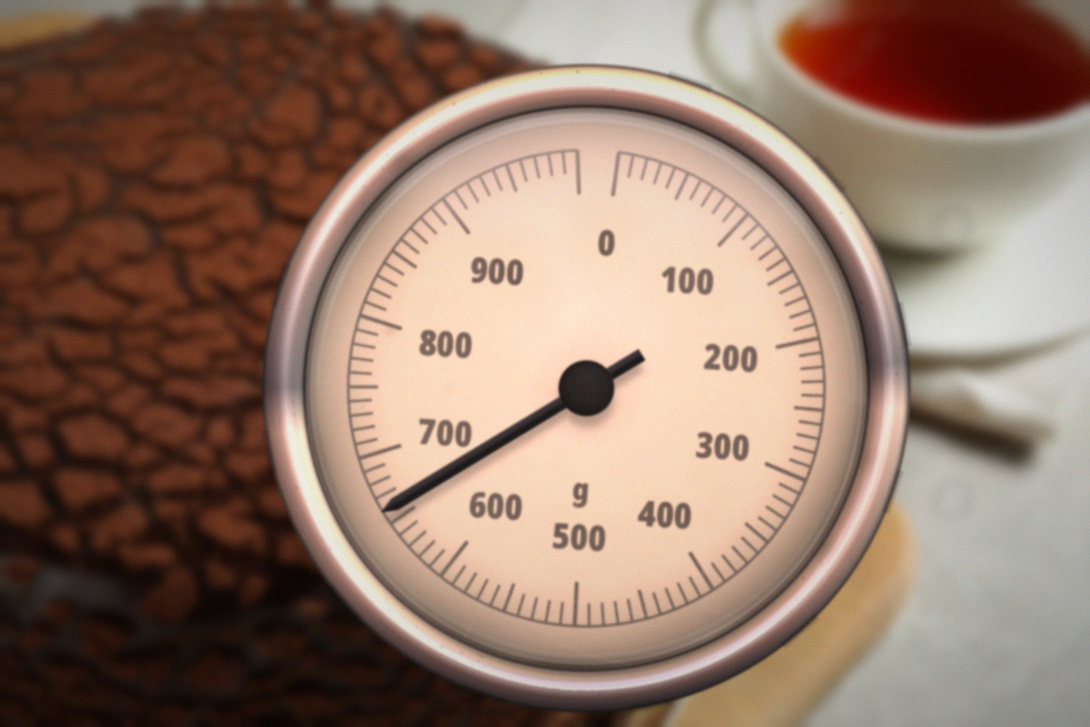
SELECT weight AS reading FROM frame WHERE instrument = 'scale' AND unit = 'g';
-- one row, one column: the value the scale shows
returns 660 g
